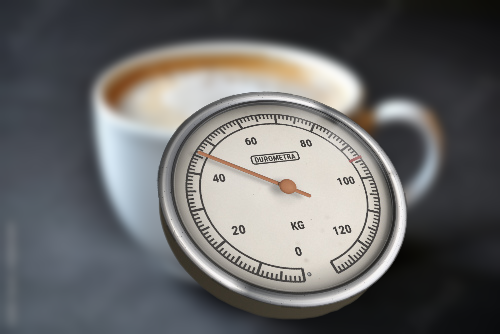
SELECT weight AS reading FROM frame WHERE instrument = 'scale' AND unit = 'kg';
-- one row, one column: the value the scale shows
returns 45 kg
